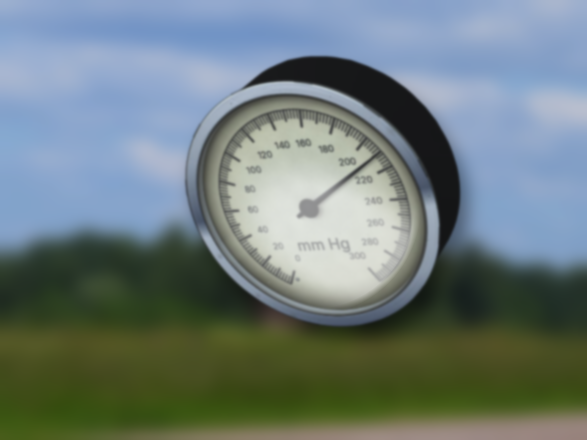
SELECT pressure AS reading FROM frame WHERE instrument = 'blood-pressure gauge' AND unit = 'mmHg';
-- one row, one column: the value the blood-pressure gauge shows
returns 210 mmHg
